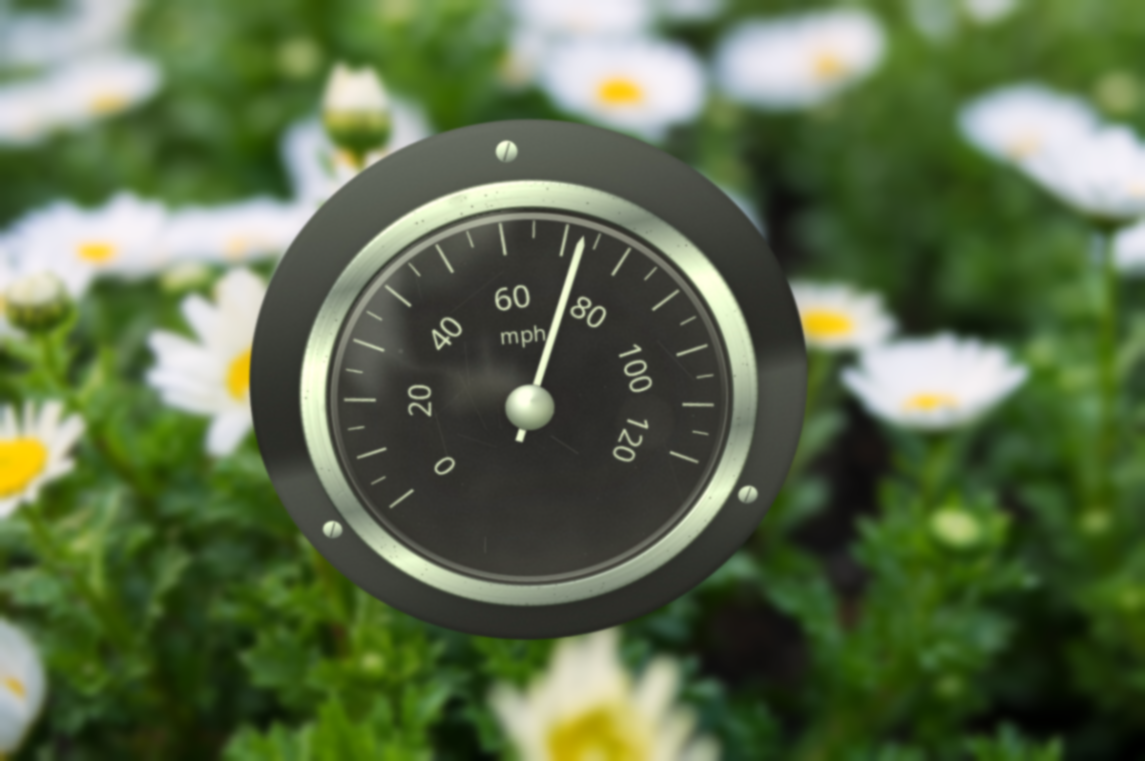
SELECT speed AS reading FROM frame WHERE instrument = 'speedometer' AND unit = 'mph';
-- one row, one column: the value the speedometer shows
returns 72.5 mph
